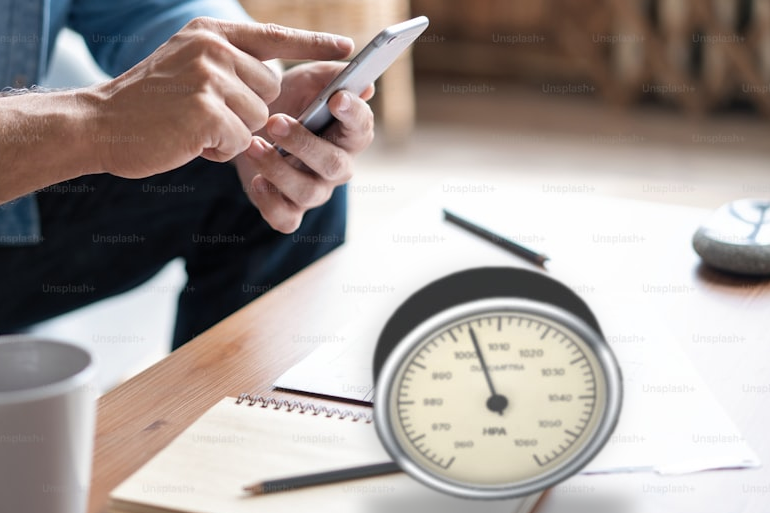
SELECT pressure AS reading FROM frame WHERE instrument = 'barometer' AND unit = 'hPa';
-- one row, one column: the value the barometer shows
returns 1004 hPa
